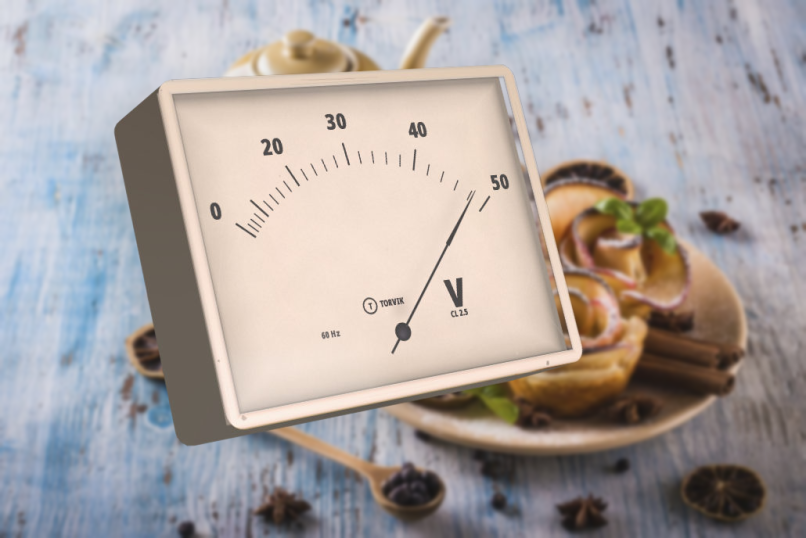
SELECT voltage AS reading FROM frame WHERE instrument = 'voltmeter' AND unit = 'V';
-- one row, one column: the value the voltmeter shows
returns 48 V
